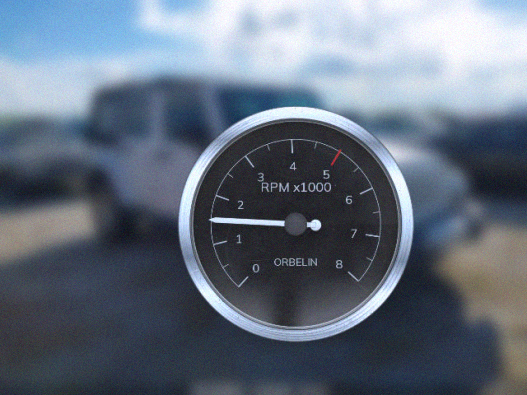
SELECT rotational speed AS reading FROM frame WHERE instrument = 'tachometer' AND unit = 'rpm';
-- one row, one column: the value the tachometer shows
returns 1500 rpm
